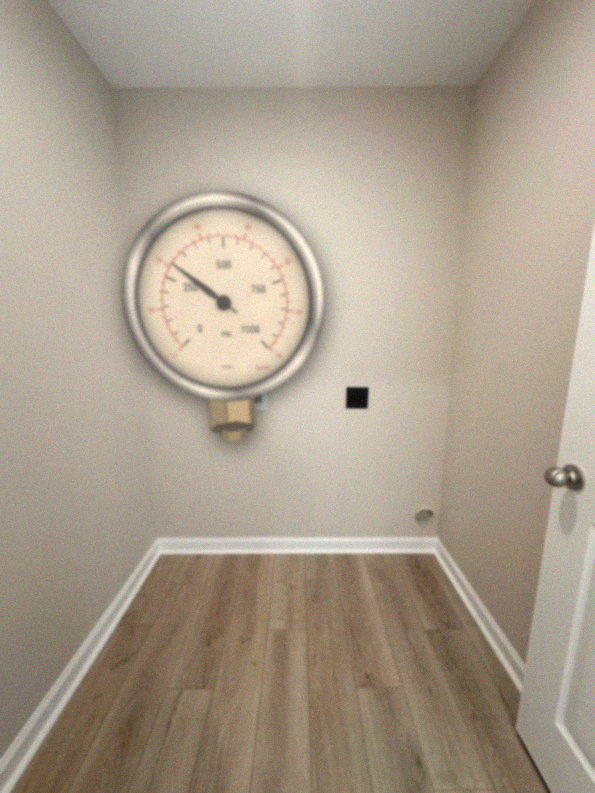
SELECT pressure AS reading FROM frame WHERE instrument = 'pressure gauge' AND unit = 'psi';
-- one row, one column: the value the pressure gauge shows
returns 300 psi
